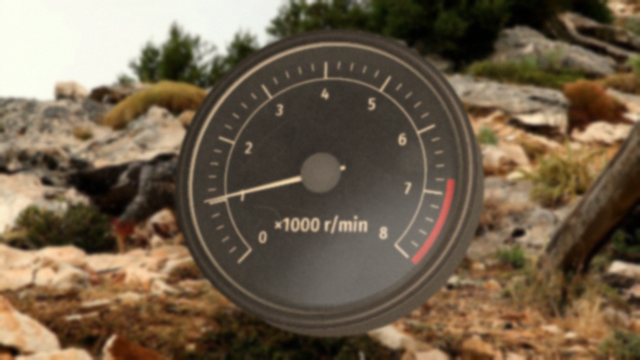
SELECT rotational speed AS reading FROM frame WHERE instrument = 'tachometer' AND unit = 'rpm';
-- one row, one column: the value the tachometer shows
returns 1000 rpm
